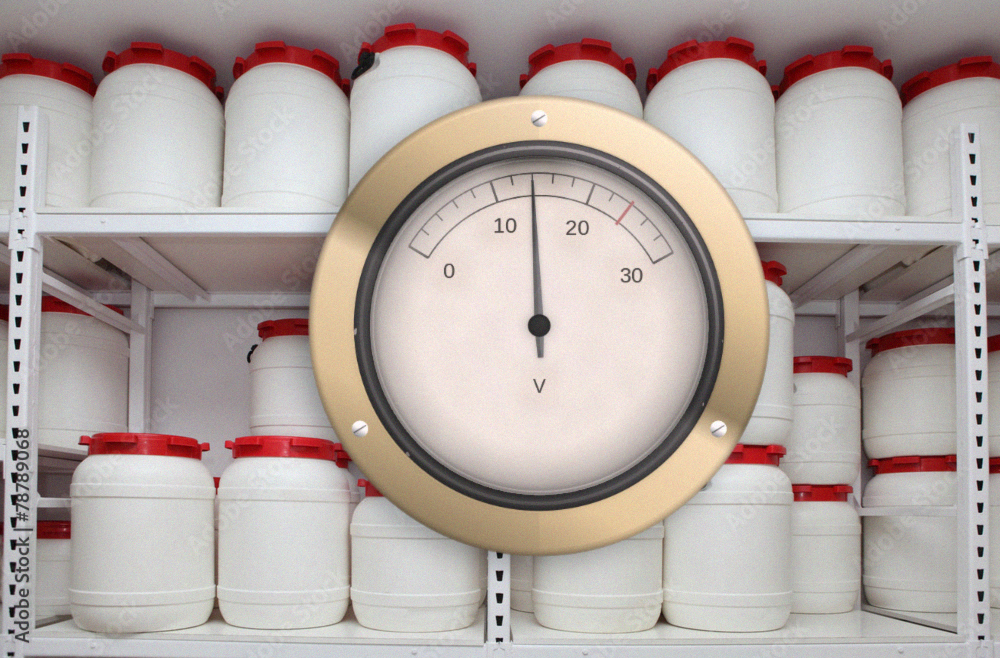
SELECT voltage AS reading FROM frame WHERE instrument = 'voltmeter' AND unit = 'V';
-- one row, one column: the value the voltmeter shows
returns 14 V
